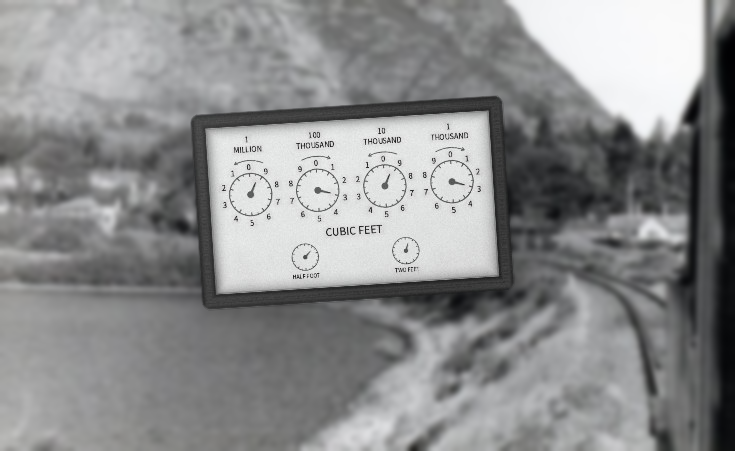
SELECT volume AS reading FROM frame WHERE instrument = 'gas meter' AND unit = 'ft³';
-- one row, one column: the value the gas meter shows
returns 929300 ft³
